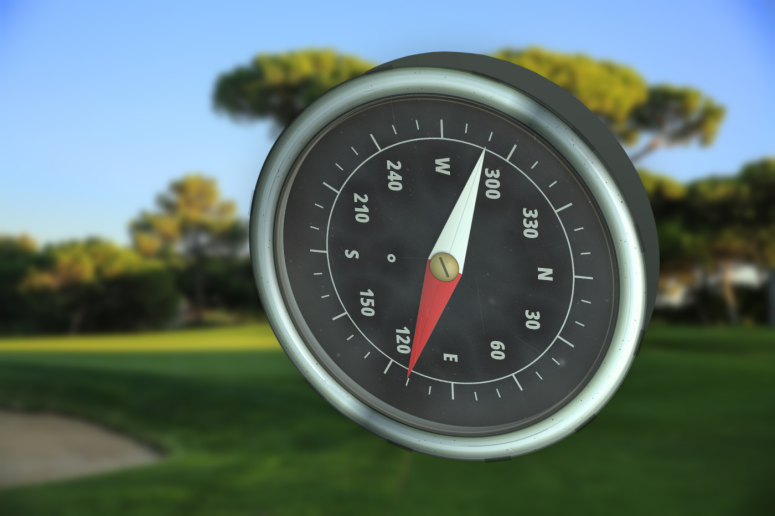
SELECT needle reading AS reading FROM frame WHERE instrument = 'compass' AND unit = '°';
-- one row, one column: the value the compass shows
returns 110 °
